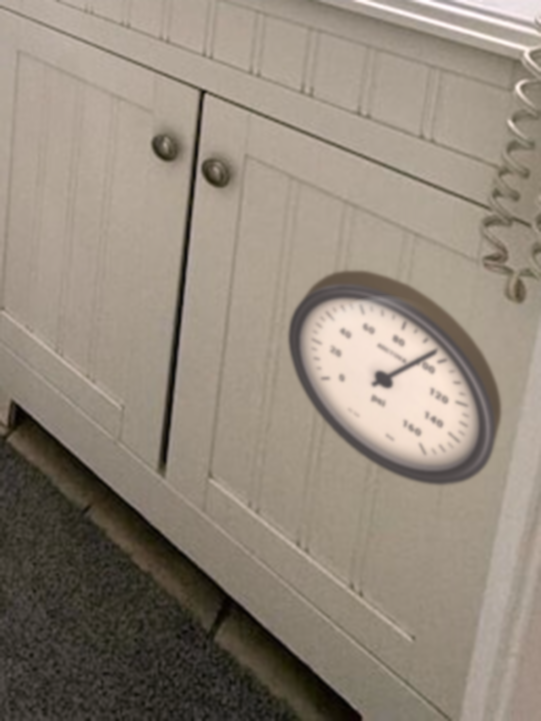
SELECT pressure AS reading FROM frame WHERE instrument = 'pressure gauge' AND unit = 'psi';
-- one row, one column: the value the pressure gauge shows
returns 95 psi
